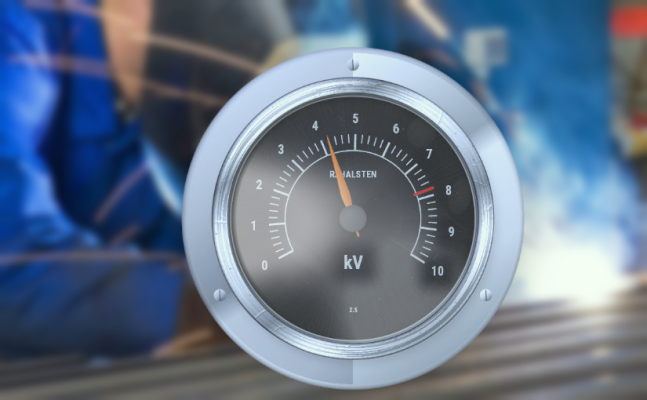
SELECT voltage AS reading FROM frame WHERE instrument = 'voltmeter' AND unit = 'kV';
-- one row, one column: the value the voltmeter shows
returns 4.2 kV
